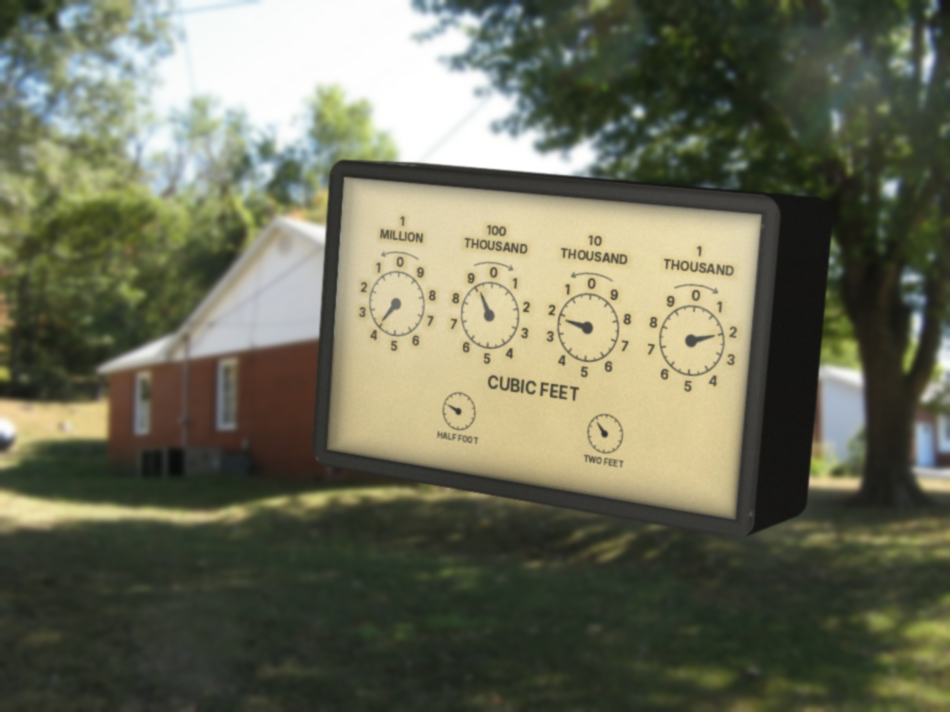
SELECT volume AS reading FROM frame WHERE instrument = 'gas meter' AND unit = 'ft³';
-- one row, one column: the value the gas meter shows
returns 392200 ft³
